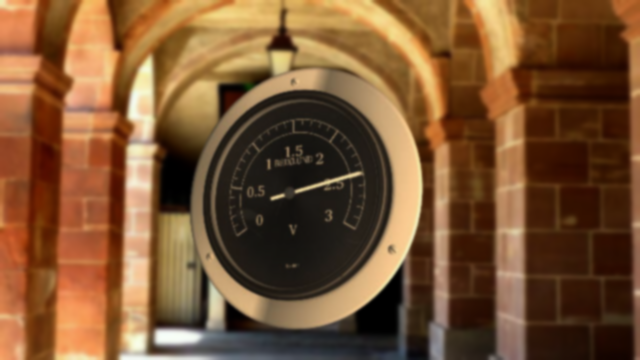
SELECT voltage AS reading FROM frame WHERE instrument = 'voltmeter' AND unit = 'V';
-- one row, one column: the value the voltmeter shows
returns 2.5 V
